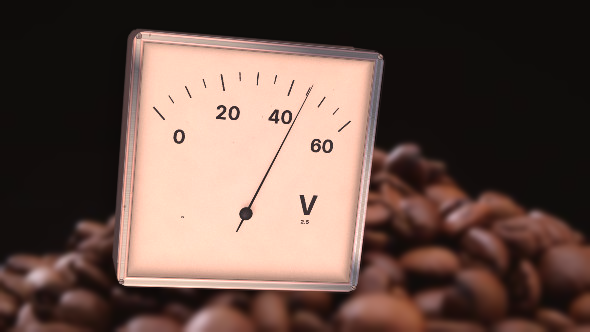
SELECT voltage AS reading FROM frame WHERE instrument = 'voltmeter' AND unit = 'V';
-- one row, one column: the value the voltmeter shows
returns 45 V
